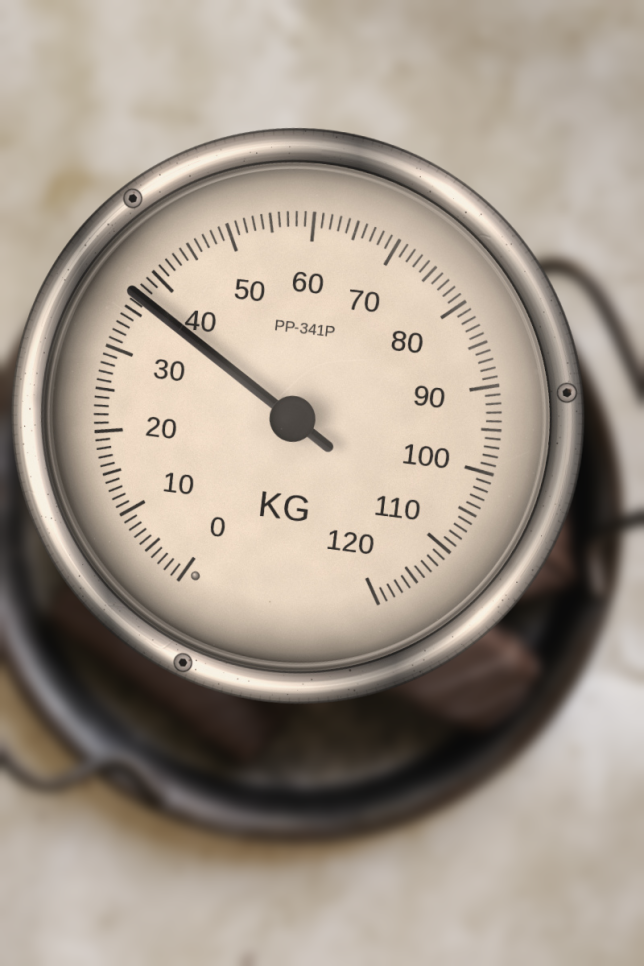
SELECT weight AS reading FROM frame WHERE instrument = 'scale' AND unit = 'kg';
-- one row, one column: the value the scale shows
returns 37 kg
